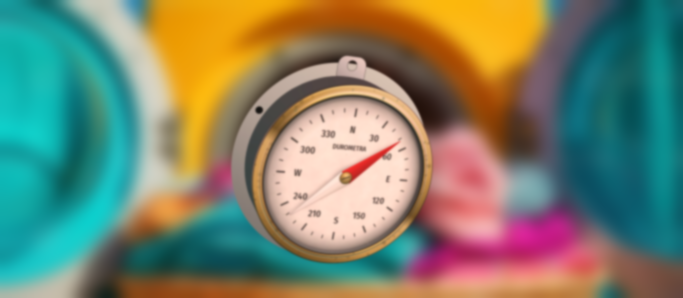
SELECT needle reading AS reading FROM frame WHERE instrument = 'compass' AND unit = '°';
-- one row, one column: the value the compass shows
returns 50 °
